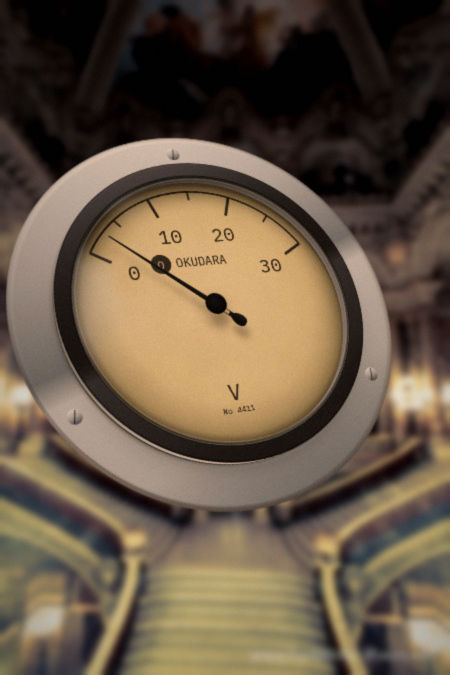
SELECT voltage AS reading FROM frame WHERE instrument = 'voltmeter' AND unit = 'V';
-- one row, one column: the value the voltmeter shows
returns 2.5 V
